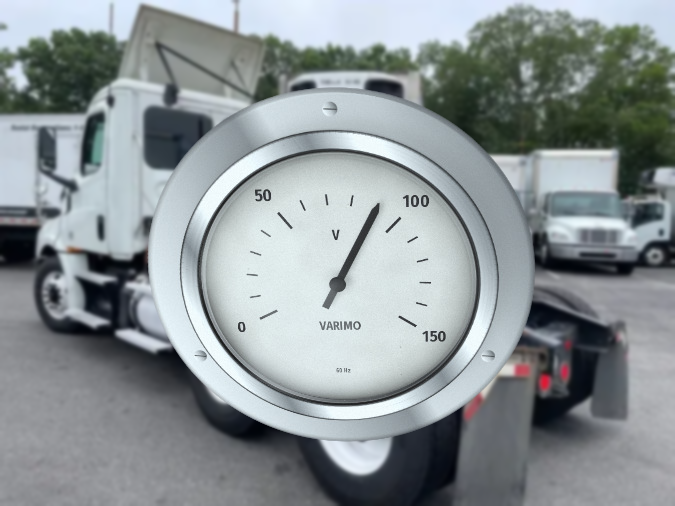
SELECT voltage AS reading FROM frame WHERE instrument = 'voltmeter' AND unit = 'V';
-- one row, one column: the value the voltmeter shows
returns 90 V
